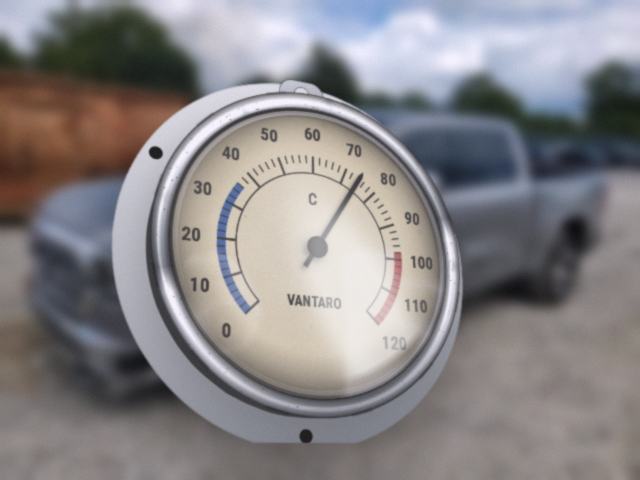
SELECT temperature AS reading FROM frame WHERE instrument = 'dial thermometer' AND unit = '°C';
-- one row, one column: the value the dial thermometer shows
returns 74 °C
